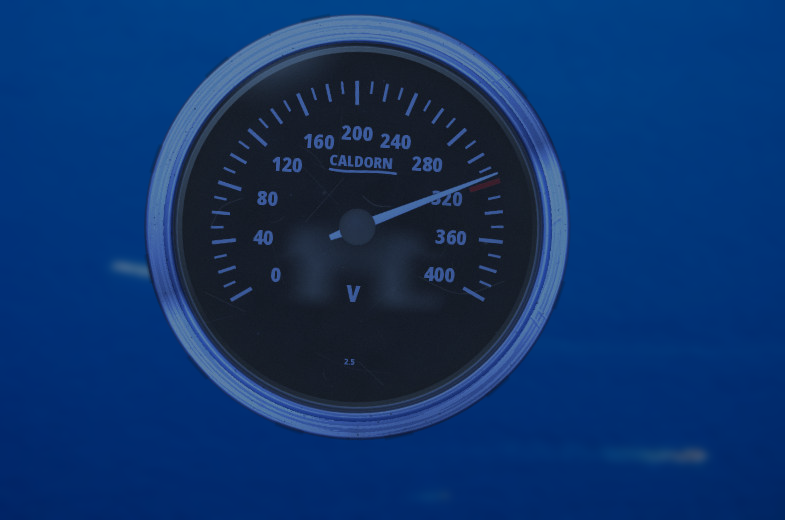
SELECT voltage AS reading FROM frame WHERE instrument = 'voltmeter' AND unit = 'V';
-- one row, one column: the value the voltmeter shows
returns 315 V
